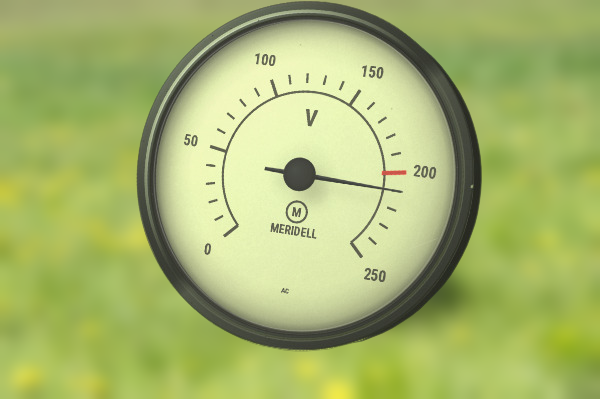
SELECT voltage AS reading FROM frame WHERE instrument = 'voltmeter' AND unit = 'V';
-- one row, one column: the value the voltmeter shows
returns 210 V
